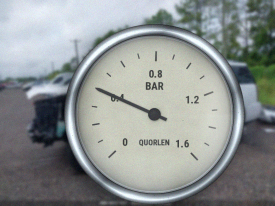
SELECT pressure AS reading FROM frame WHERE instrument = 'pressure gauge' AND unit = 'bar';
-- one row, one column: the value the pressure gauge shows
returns 0.4 bar
